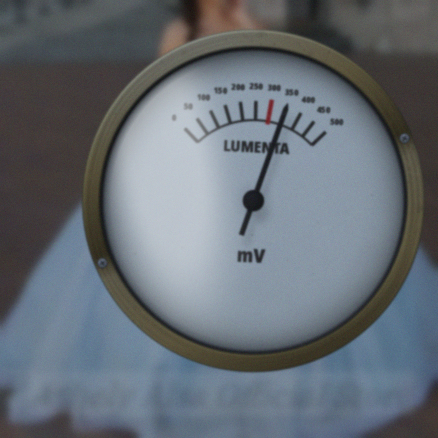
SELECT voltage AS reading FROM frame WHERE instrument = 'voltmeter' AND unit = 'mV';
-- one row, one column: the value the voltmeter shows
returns 350 mV
